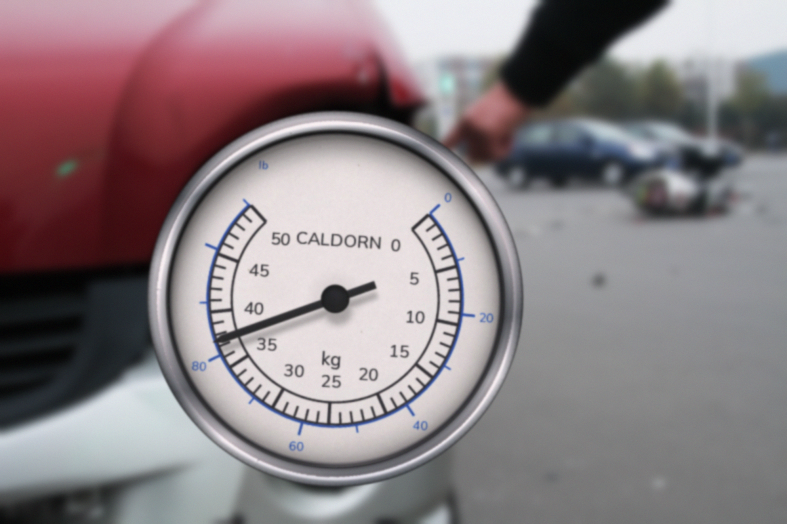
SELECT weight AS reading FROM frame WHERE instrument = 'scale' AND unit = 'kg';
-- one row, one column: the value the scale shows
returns 37.5 kg
